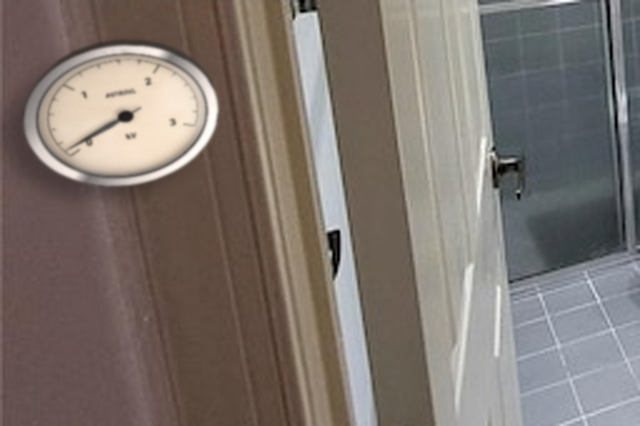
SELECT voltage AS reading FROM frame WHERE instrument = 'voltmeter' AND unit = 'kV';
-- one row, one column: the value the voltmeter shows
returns 0.1 kV
